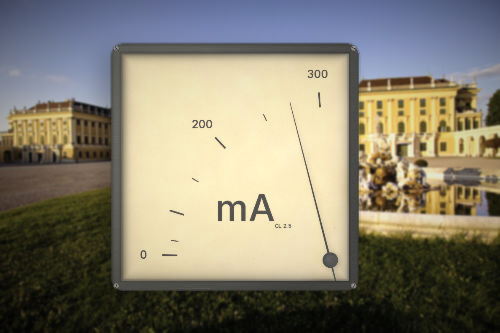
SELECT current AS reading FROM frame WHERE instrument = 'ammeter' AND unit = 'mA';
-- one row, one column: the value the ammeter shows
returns 275 mA
